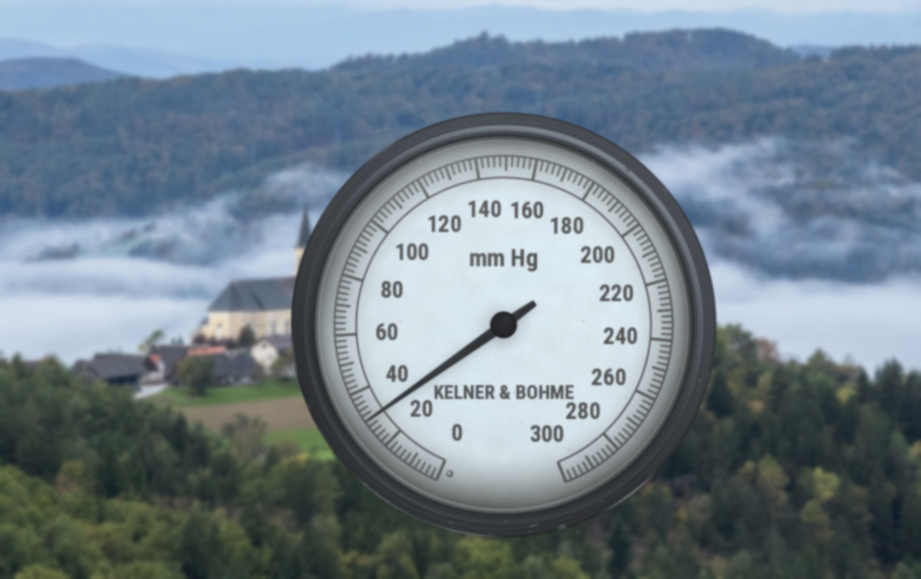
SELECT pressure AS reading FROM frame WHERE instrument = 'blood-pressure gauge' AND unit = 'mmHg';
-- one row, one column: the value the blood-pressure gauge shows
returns 30 mmHg
